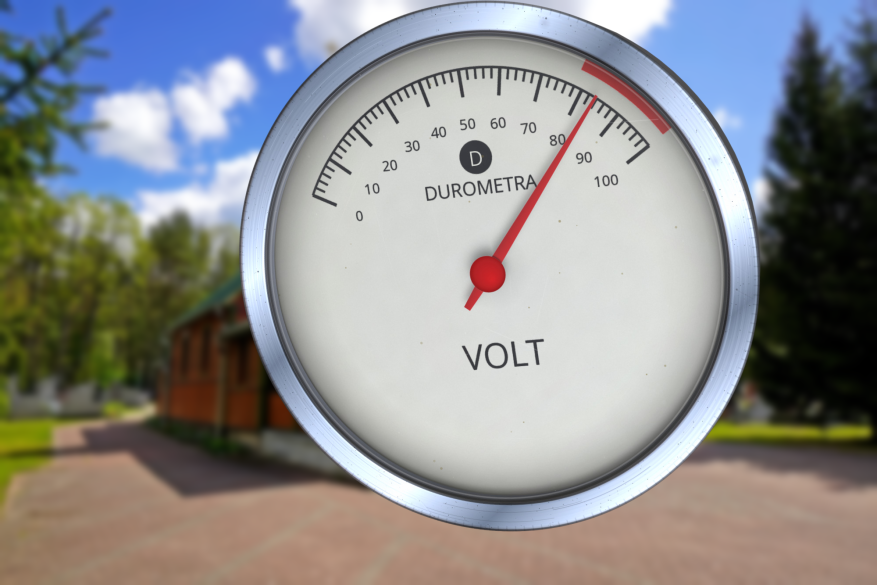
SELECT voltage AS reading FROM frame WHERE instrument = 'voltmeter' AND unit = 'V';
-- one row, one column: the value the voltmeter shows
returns 84 V
